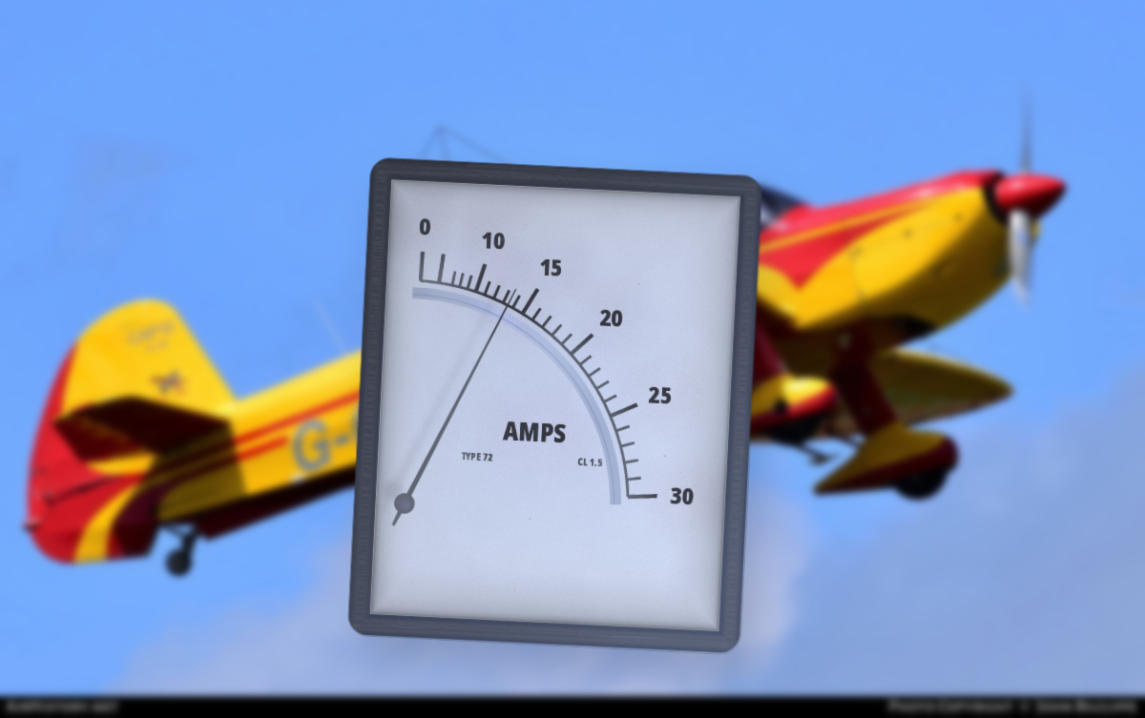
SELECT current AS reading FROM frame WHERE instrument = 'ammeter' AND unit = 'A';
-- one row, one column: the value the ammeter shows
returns 13.5 A
